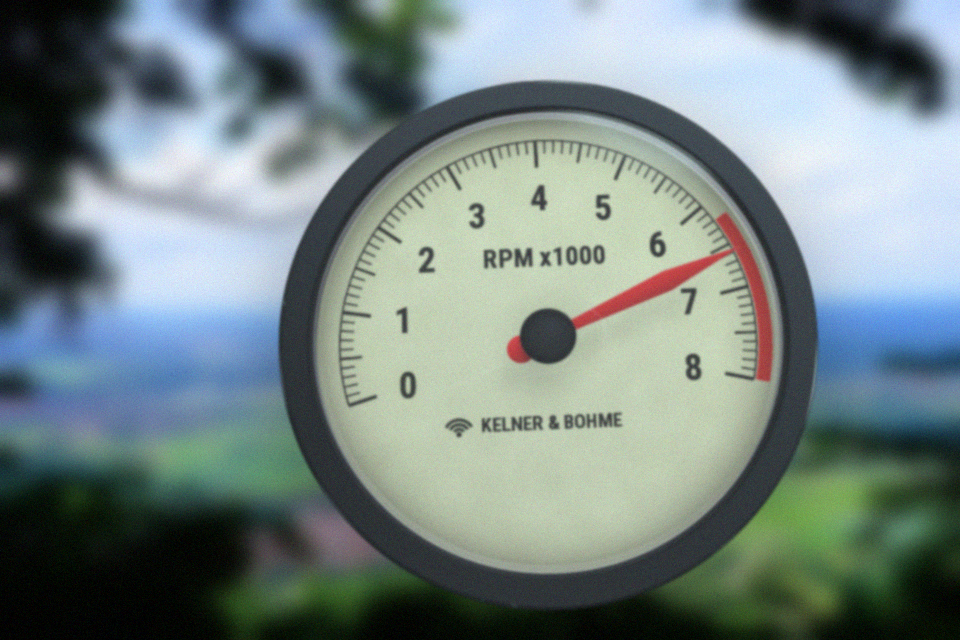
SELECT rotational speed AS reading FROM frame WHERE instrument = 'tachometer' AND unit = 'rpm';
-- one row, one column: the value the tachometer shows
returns 6600 rpm
